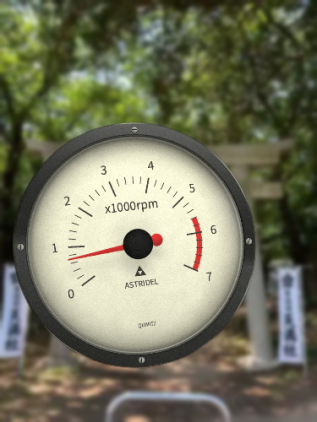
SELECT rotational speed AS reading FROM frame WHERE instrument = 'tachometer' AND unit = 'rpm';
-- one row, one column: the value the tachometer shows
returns 700 rpm
